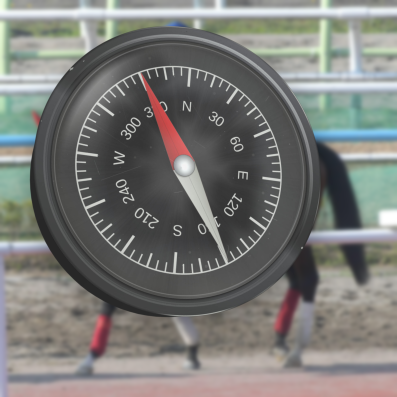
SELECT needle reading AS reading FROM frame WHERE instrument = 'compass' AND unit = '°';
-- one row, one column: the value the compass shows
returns 330 °
